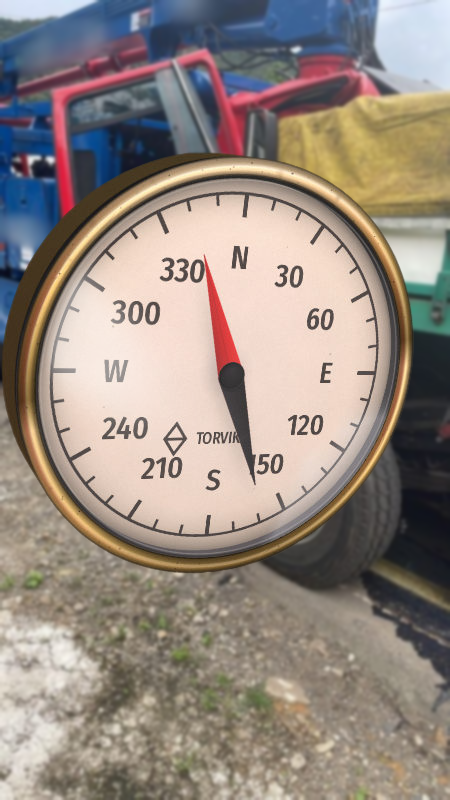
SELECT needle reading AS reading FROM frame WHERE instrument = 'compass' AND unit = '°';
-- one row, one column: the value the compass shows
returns 340 °
